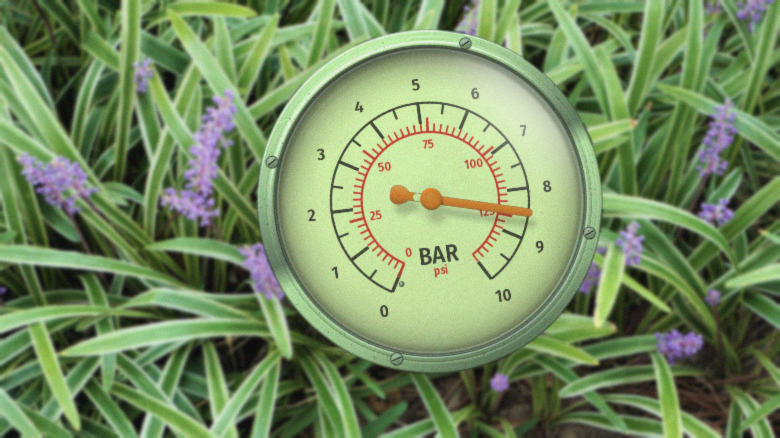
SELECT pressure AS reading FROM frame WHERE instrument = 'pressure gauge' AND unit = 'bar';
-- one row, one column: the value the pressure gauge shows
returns 8.5 bar
